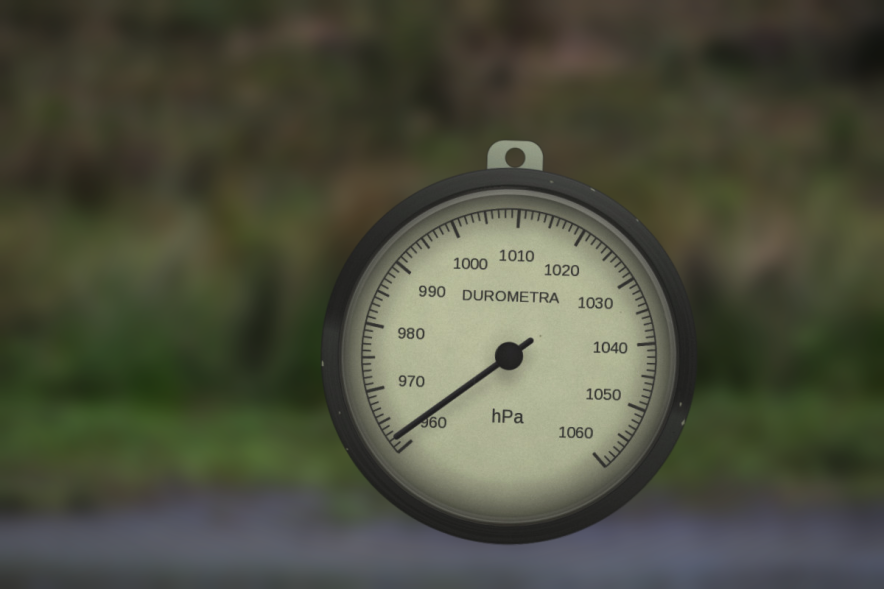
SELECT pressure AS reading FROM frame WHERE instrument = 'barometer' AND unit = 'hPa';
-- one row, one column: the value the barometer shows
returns 962 hPa
